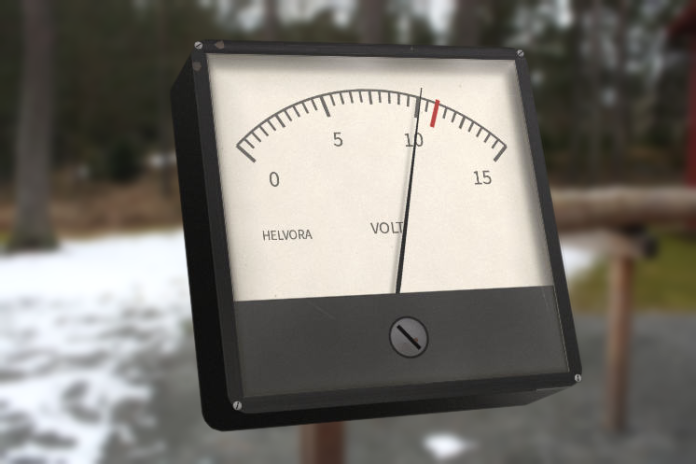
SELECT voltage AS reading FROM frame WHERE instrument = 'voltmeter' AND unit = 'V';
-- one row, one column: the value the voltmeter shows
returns 10 V
